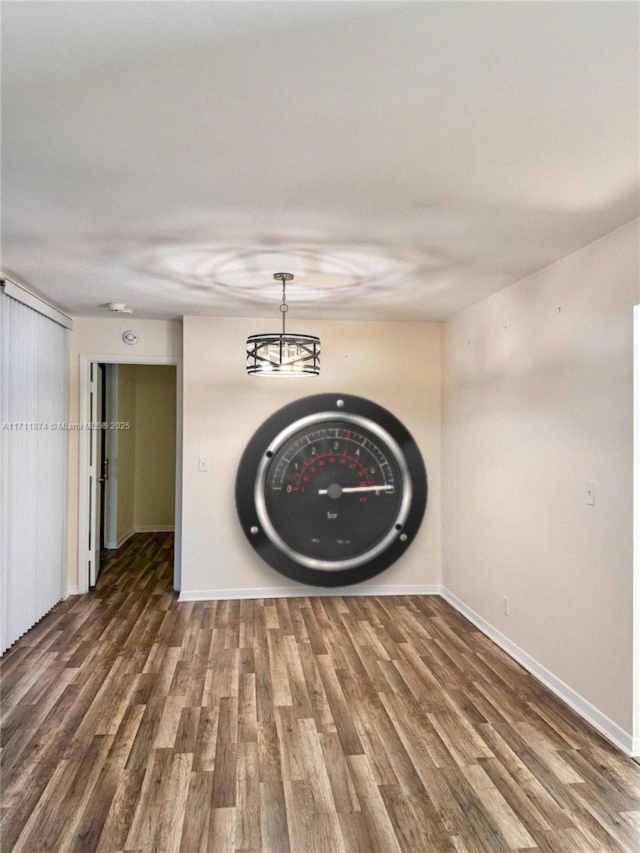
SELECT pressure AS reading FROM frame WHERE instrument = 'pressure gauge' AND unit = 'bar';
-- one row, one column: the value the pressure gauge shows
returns 5.8 bar
